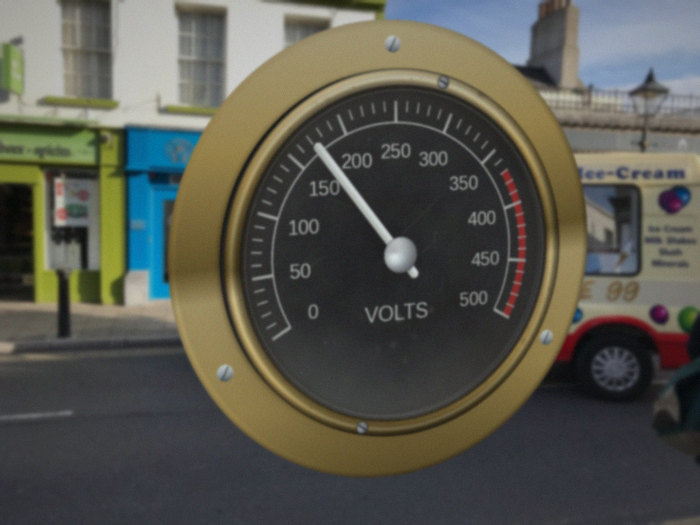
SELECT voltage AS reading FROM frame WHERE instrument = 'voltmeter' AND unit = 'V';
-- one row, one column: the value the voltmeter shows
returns 170 V
